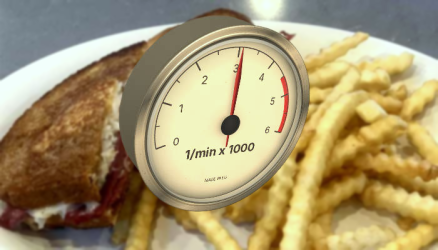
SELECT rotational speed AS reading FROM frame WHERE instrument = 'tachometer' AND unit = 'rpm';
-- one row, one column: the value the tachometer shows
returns 3000 rpm
